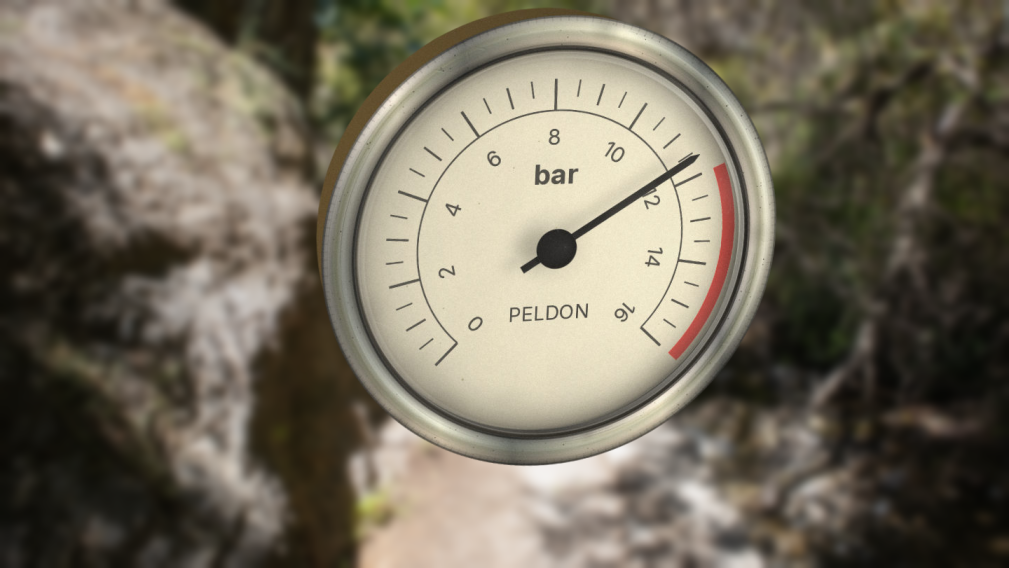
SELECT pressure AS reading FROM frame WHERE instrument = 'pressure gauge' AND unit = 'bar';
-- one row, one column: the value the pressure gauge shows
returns 11.5 bar
